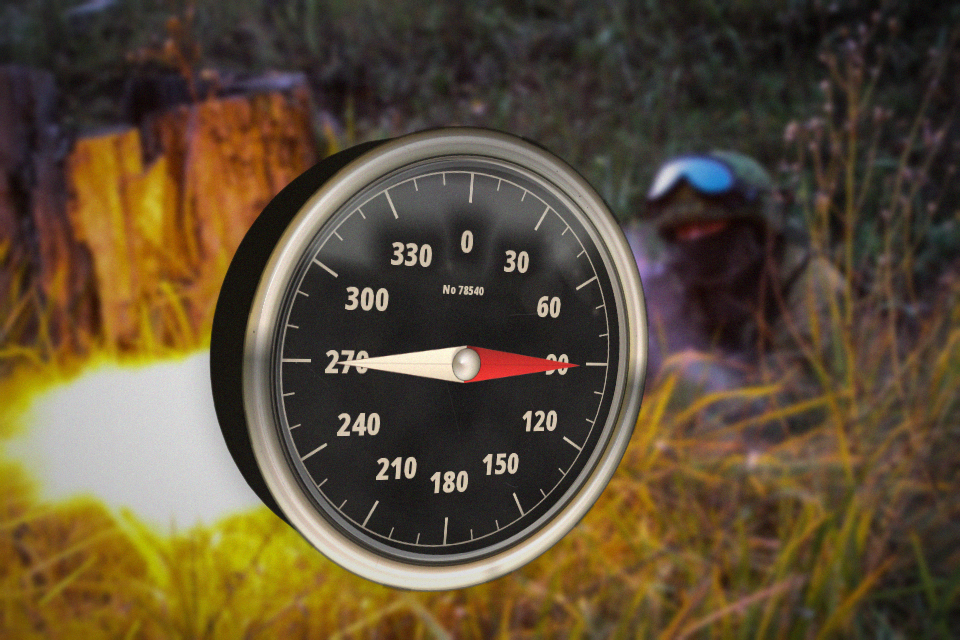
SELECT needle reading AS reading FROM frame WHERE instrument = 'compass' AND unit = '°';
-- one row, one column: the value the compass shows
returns 90 °
